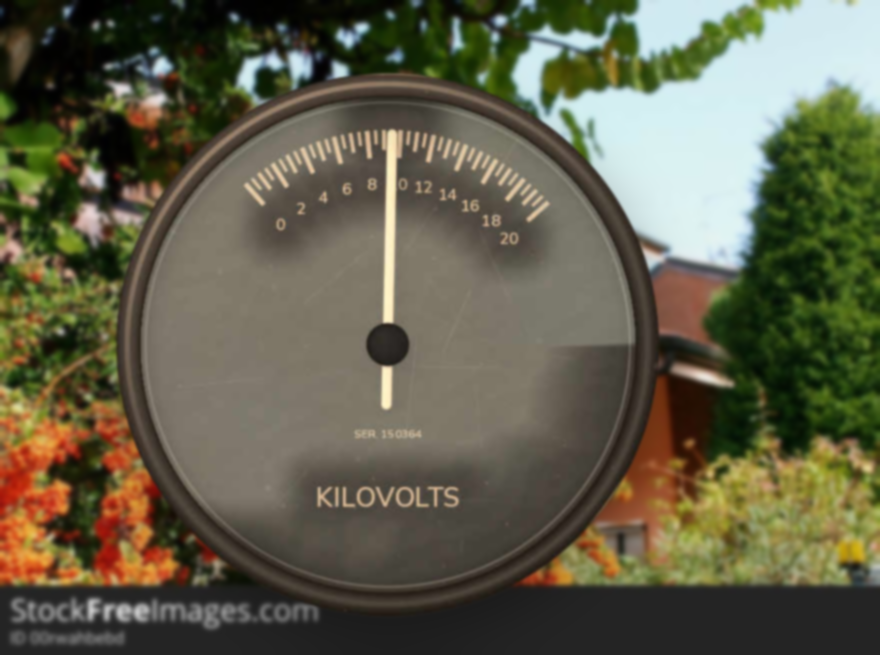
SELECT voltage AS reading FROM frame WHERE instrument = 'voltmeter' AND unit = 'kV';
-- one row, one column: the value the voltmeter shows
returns 9.5 kV
